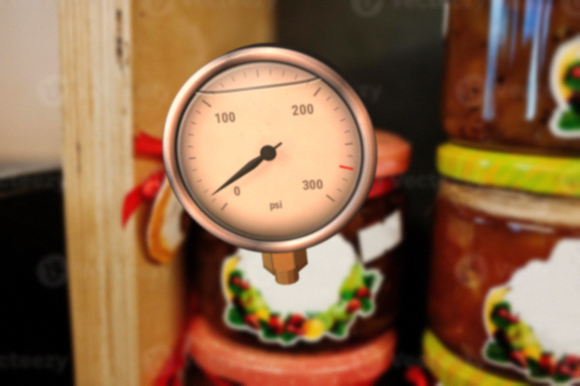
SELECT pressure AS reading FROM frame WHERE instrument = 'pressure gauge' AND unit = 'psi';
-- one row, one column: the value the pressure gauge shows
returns 15 psi
